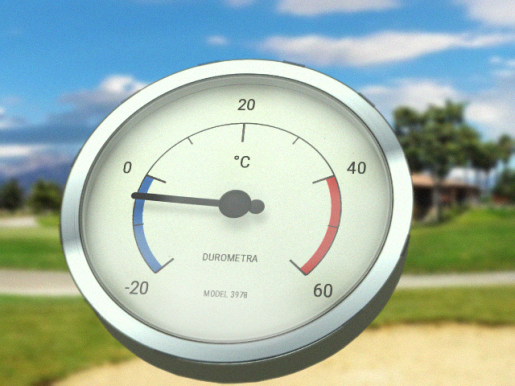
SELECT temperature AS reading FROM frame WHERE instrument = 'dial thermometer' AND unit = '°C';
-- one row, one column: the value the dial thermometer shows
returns -5 °C
